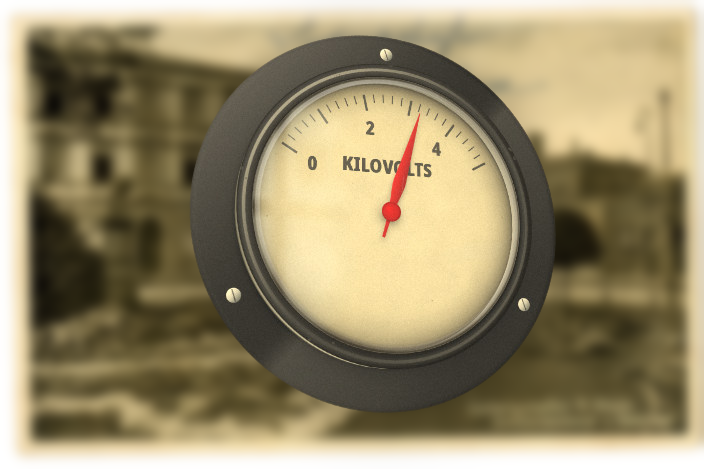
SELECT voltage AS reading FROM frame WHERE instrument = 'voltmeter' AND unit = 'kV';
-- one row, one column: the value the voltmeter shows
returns 3.2 kV
